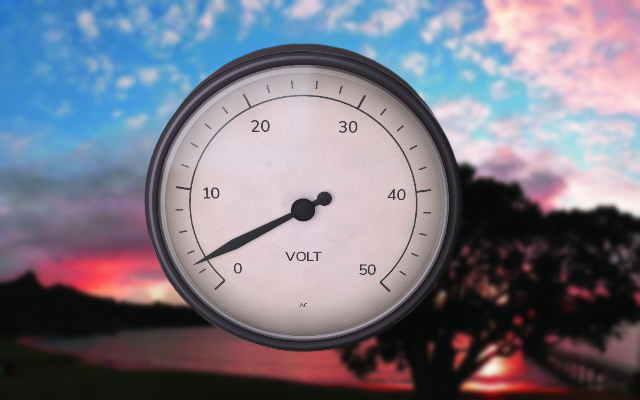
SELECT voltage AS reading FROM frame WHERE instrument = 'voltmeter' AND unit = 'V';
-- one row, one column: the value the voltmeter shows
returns 3 V
